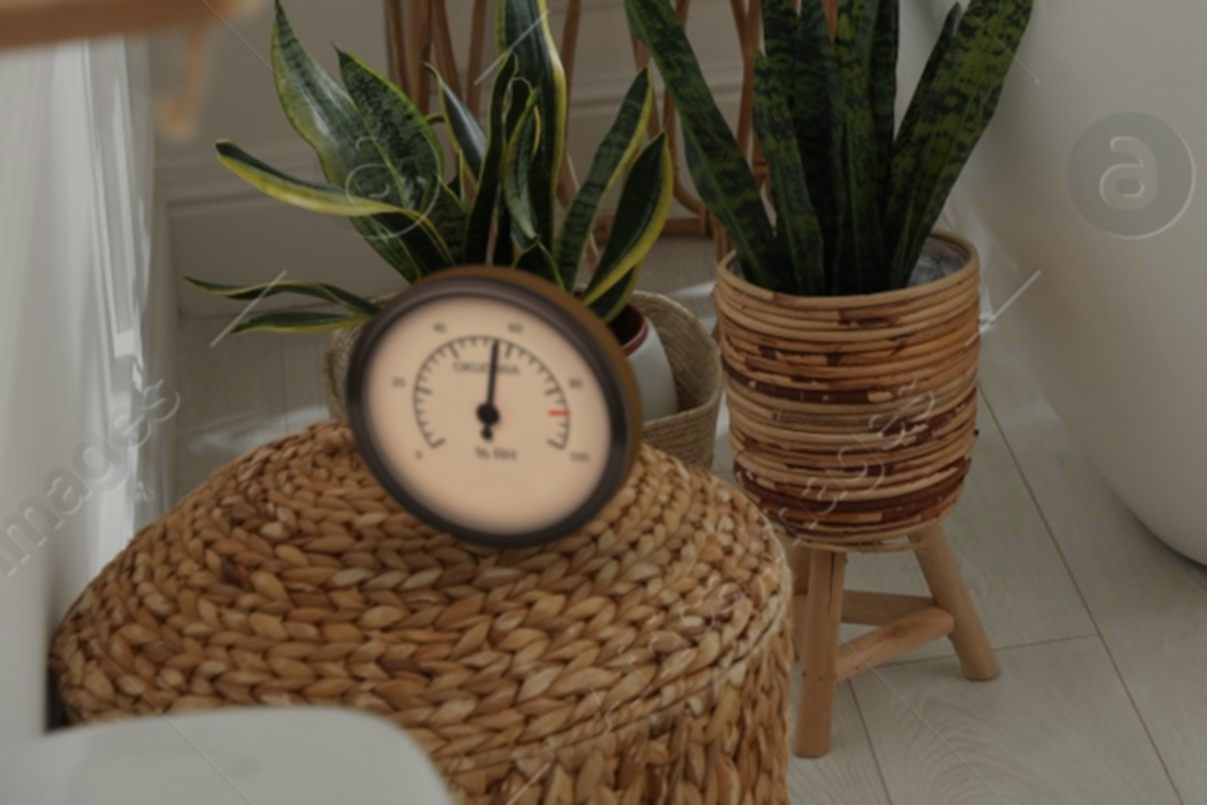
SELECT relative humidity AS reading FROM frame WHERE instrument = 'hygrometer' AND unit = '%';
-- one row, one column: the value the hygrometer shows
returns 56 %
